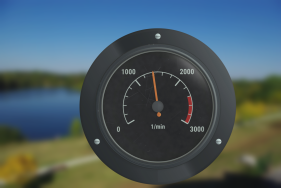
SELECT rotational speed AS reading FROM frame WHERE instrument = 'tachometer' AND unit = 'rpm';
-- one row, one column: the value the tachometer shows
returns 1400 rpm
